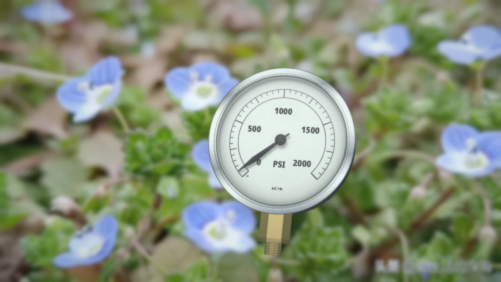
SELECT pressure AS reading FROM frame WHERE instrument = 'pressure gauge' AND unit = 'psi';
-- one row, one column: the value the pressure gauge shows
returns 50 psi
